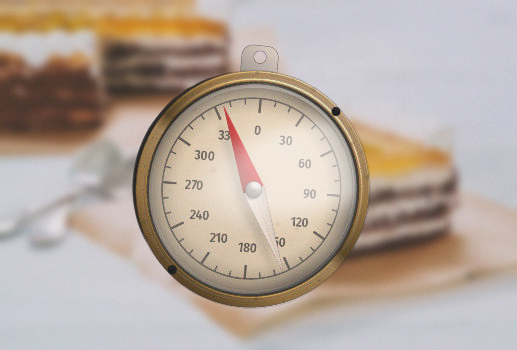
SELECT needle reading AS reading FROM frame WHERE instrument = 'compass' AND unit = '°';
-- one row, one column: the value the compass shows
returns 335 °
